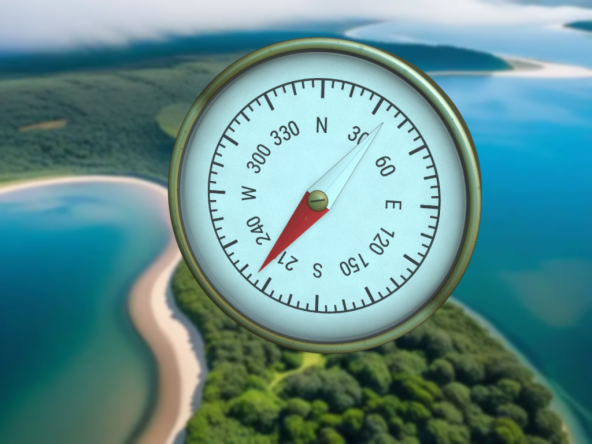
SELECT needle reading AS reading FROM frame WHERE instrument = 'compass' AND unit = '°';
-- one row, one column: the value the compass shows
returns 217.5 °
